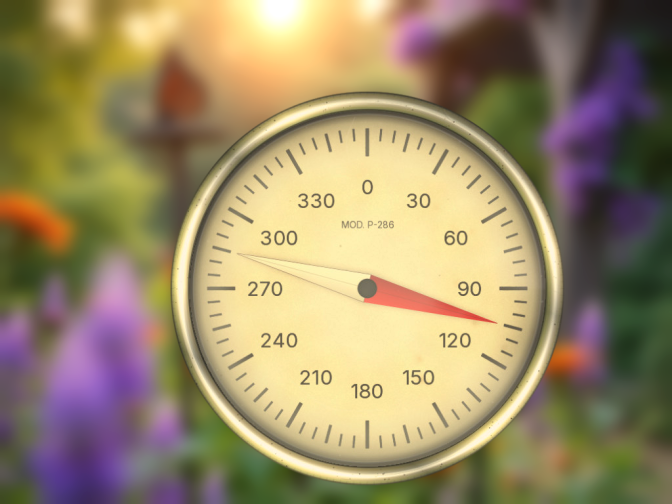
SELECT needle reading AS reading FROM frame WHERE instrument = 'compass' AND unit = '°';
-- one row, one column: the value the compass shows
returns 105 °
